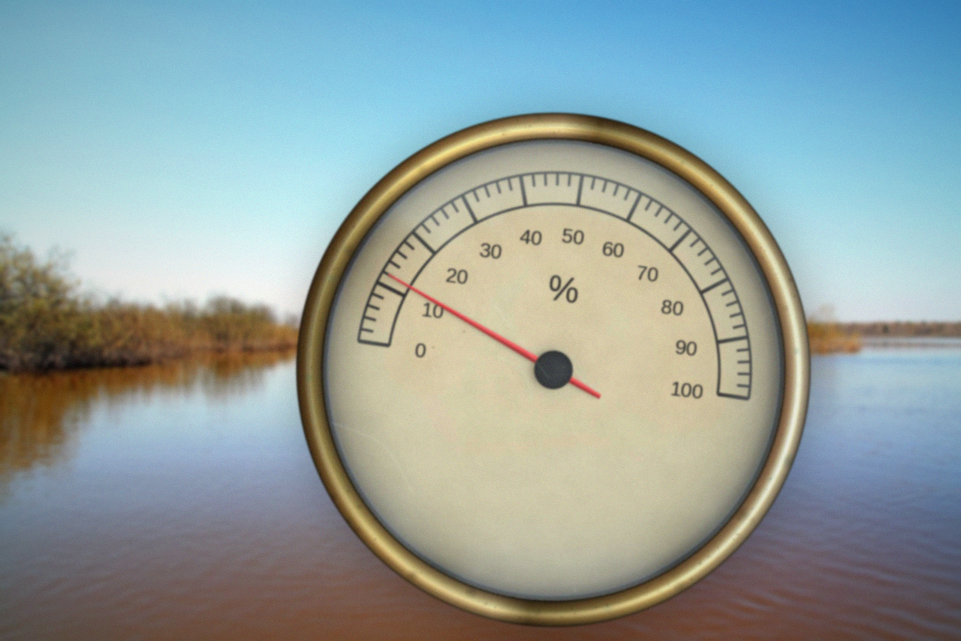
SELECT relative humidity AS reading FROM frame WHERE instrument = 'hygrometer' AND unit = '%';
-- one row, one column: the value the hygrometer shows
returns 12 %
